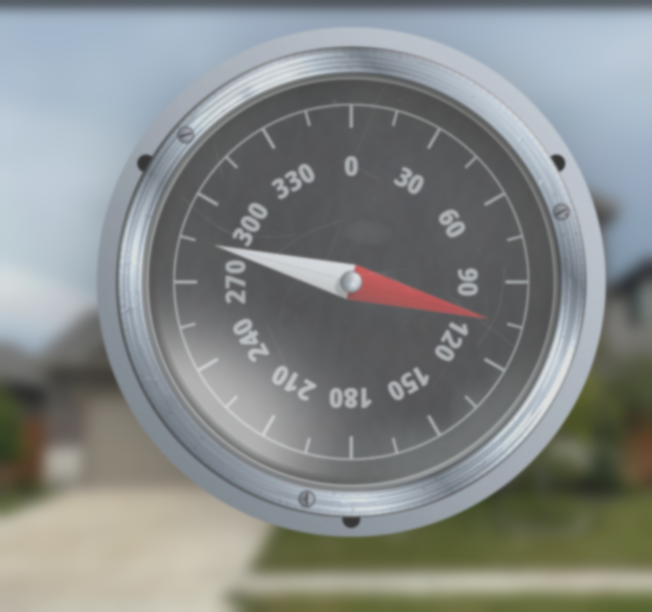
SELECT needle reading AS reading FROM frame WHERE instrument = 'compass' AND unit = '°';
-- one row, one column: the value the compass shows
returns 105 °
